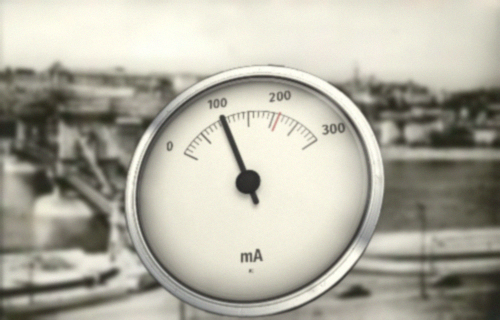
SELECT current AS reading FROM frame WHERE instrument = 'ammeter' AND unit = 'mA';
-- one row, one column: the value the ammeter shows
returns 100 mA
